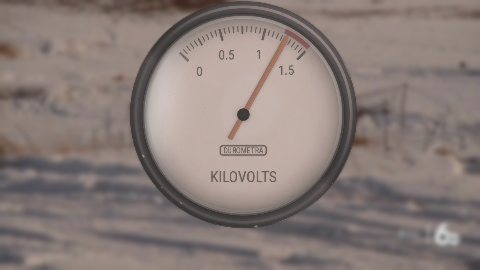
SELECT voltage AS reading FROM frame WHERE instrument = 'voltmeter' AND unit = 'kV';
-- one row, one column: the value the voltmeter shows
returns 1.25 kV
